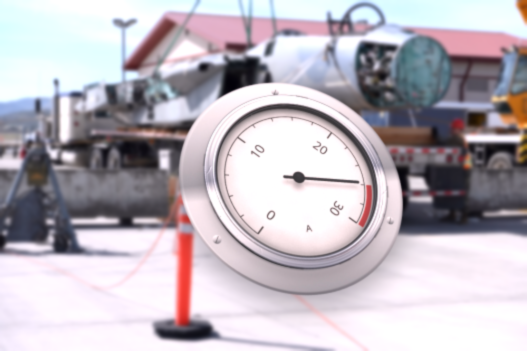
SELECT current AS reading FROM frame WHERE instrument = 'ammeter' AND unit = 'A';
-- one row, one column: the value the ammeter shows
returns 26 A
